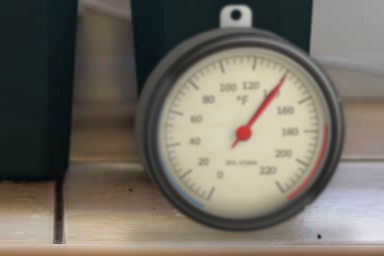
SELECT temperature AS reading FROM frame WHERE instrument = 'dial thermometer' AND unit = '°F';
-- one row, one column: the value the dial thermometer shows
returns 140 °F
